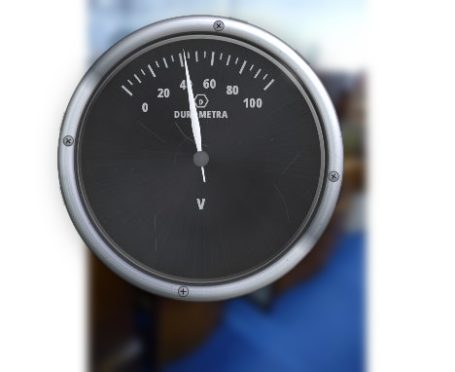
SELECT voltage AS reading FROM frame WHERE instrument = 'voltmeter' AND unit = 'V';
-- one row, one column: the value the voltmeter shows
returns 42.5 V
